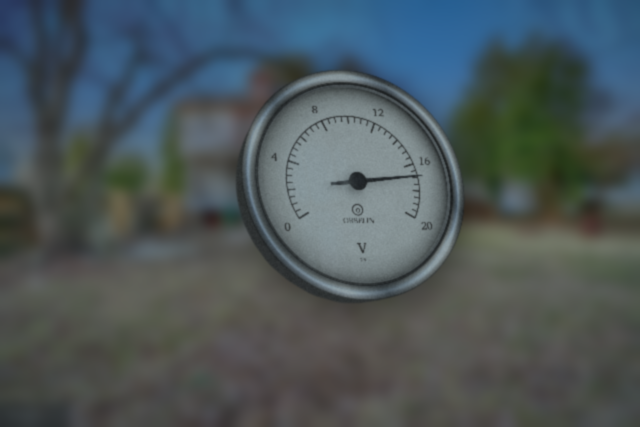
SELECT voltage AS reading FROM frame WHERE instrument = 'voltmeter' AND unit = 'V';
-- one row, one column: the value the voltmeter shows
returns 17 V
